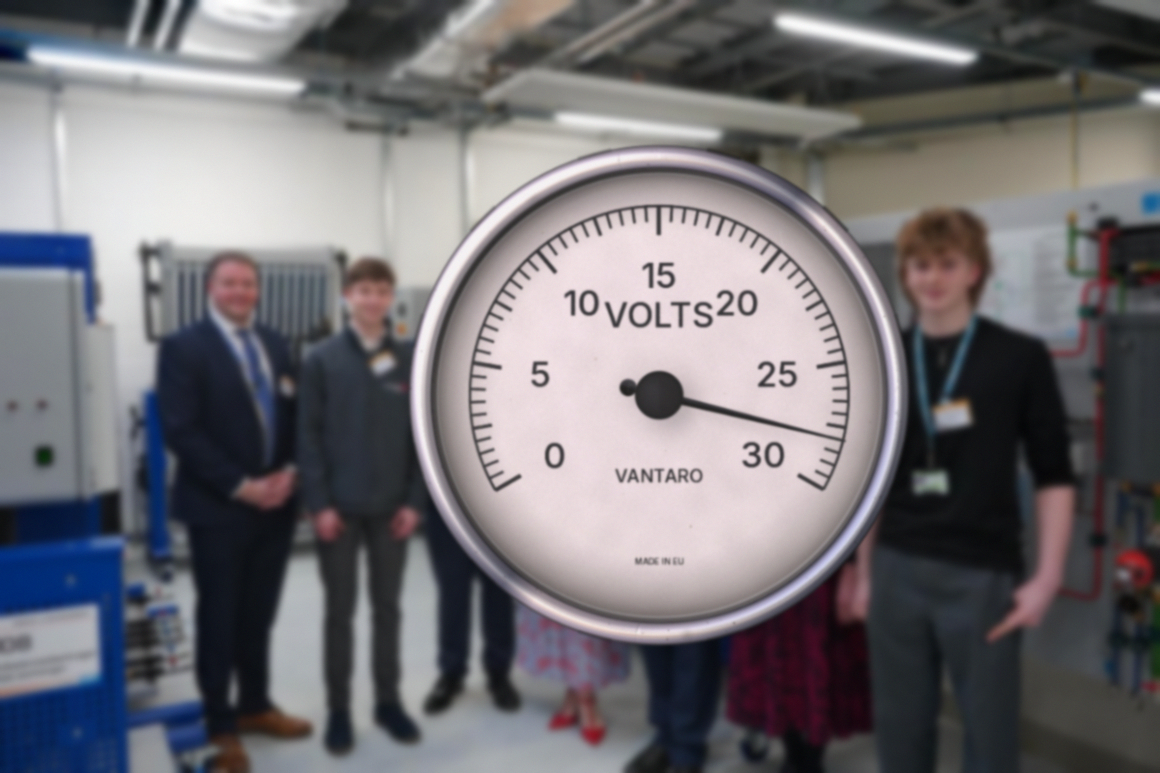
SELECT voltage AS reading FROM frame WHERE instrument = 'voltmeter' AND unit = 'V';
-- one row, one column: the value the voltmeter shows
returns 28 V
